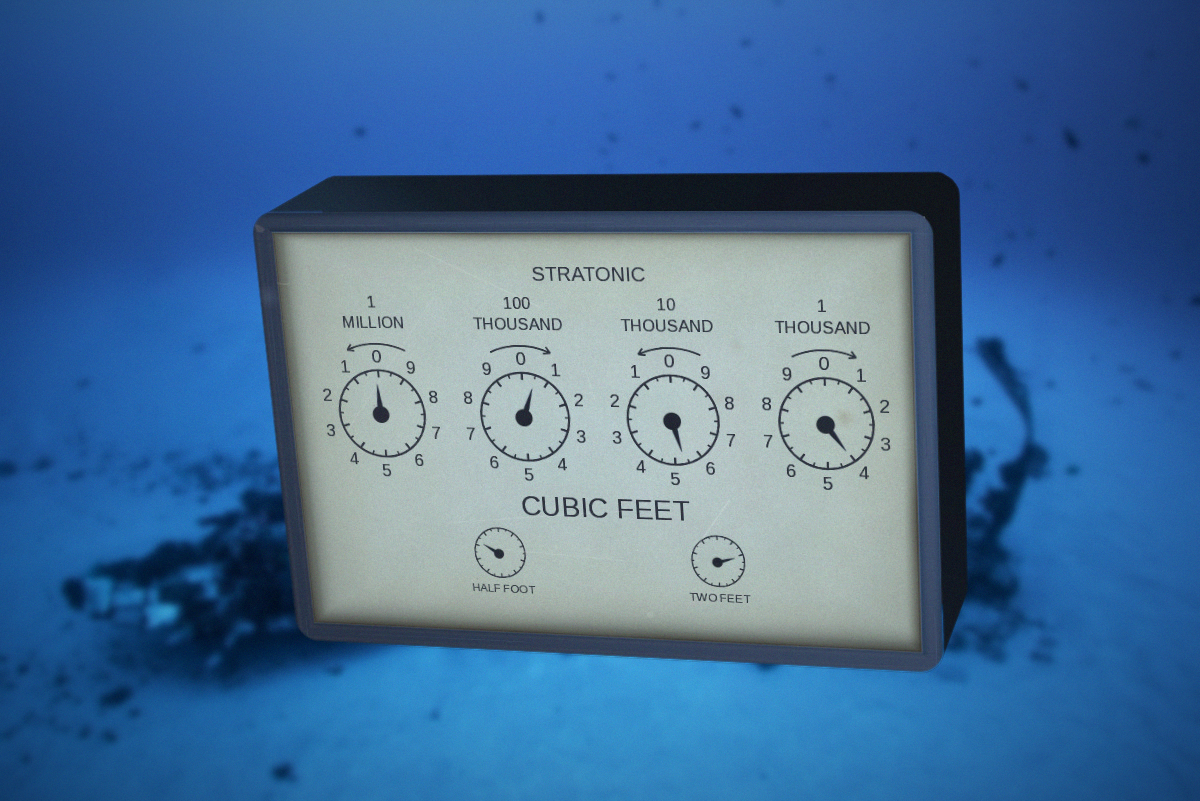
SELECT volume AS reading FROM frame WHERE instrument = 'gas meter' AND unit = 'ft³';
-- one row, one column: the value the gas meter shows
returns 5400 ft³
